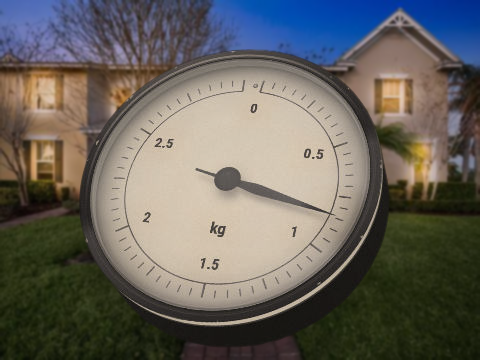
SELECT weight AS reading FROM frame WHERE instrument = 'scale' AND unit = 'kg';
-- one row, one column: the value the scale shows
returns 0.85 kg
